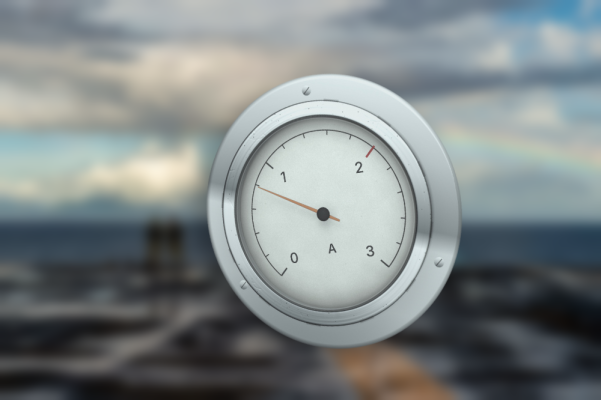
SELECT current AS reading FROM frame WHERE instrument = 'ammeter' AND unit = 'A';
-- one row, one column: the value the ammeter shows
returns 0.8 A
